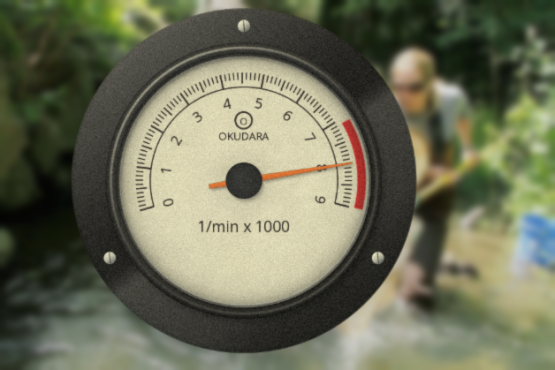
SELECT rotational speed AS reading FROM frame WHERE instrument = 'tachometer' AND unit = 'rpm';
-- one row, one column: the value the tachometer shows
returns 8000 rpm
